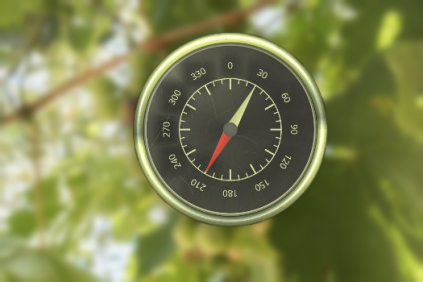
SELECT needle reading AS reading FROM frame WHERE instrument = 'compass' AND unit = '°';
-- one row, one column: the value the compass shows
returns 210 °
